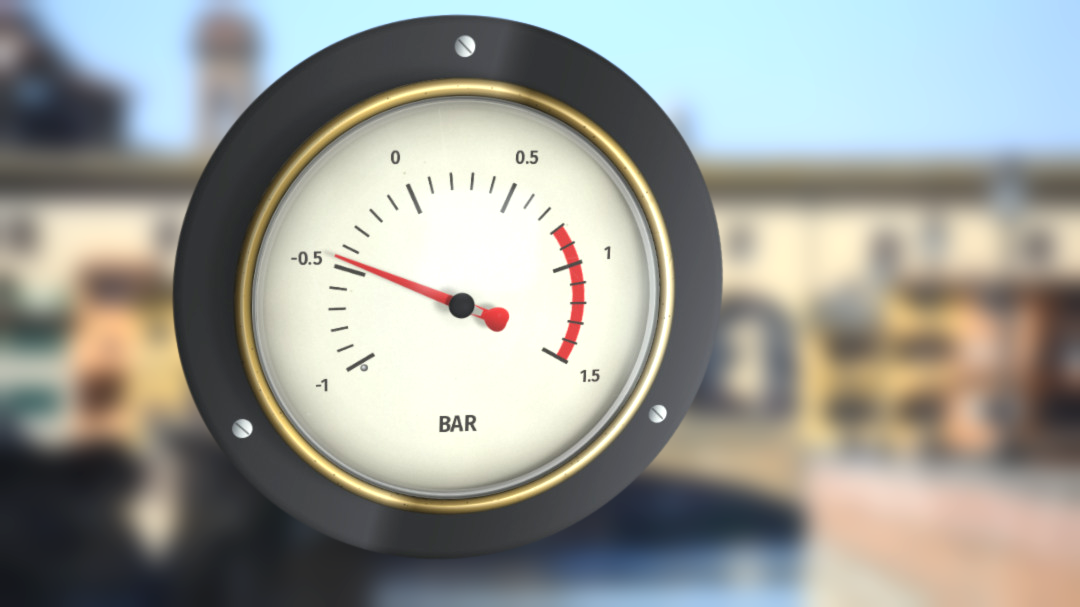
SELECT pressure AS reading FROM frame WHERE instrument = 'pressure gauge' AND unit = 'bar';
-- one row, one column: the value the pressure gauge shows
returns -0.45 bar
